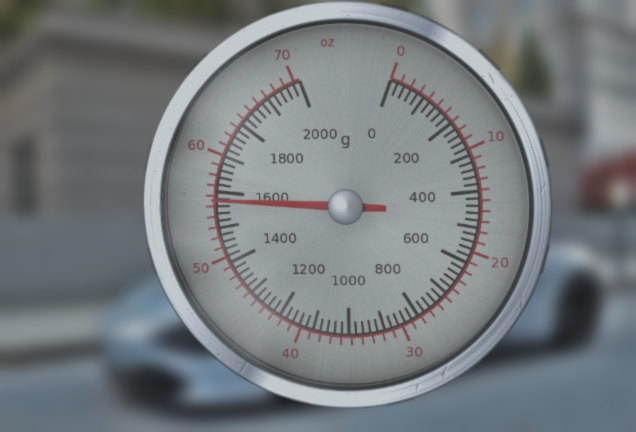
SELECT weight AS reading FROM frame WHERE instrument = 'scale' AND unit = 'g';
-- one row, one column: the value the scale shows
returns 1580 g
